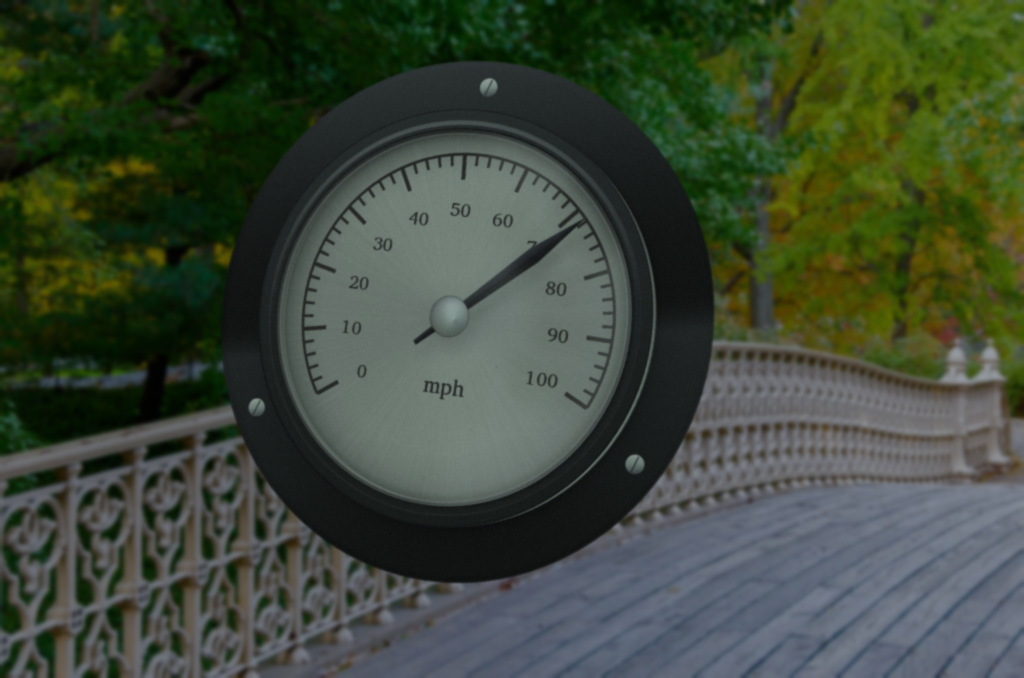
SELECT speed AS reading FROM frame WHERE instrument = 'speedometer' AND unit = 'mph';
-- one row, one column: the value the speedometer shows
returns 72 mph
